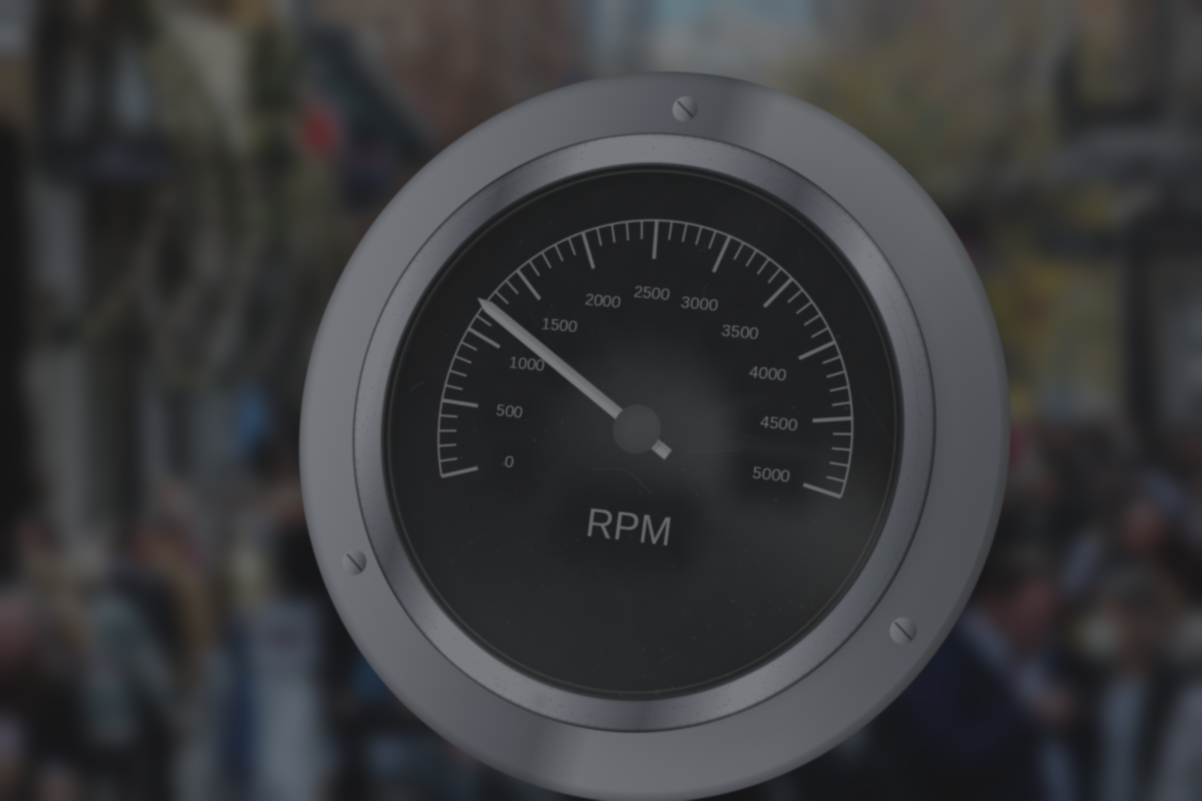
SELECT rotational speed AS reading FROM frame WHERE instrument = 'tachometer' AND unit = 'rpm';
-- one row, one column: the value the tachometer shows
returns 1200 rpm
